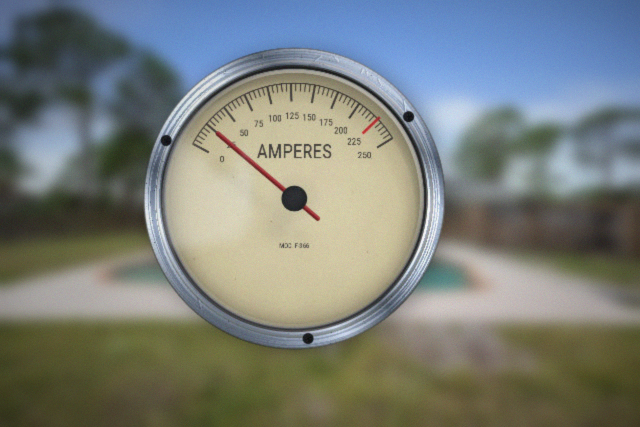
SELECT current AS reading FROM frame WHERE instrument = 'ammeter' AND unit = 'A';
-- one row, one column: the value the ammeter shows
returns 25 A
